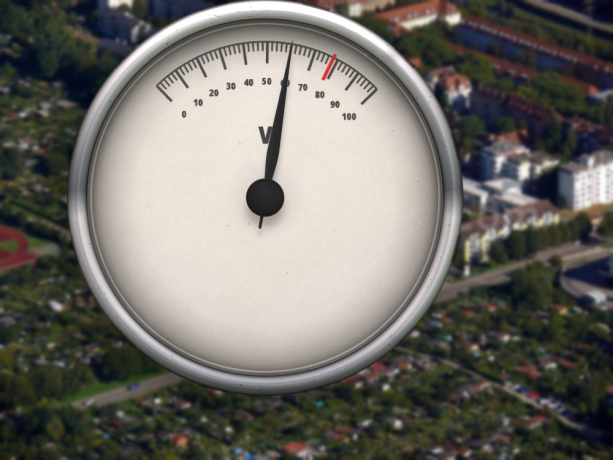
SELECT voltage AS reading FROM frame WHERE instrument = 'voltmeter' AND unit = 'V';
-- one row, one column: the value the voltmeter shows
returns 60 V
